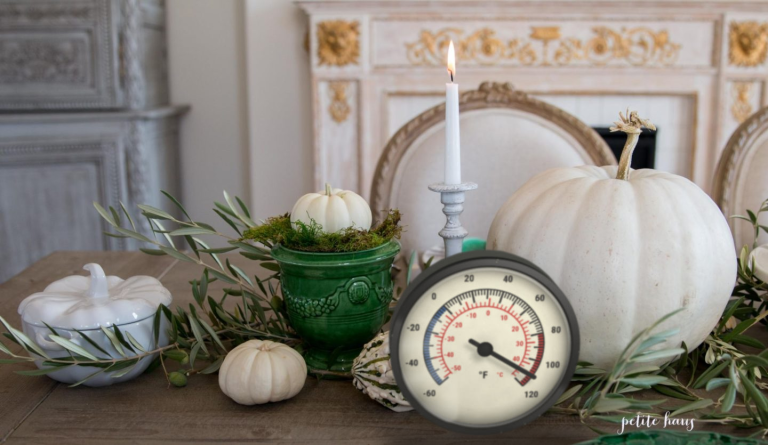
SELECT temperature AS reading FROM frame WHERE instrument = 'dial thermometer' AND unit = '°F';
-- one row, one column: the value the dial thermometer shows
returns 110 °F
